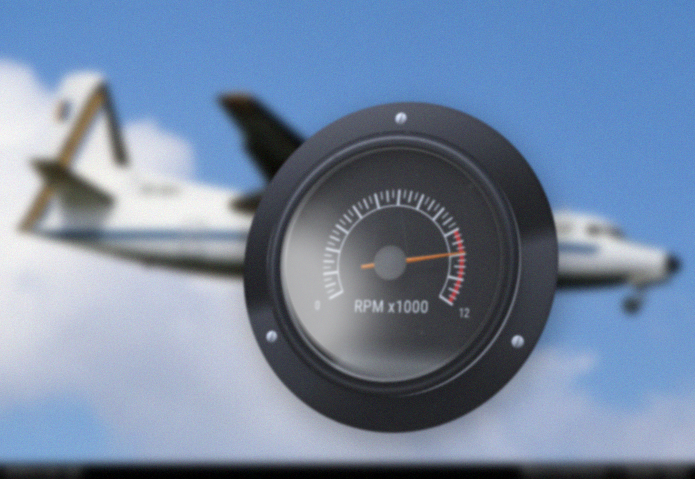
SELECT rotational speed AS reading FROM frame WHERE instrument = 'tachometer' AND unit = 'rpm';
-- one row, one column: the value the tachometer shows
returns 10000 rpm
